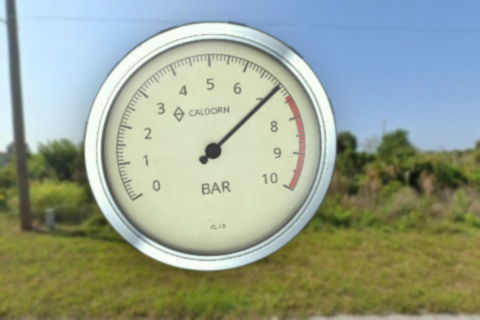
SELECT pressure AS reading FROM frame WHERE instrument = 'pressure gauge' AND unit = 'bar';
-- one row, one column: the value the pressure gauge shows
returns 7 bar
